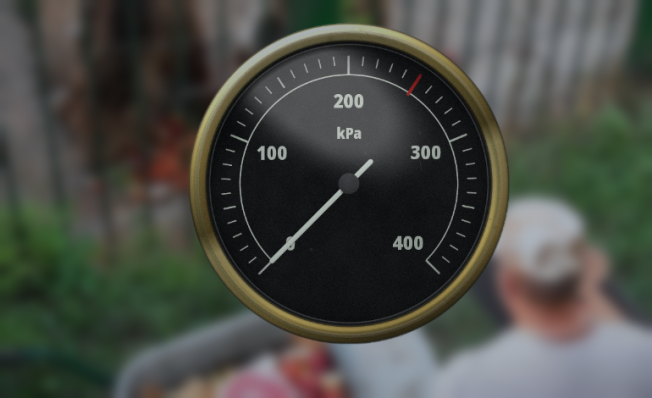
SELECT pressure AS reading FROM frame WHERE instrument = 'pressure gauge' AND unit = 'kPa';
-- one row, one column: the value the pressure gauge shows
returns 0 kPa
